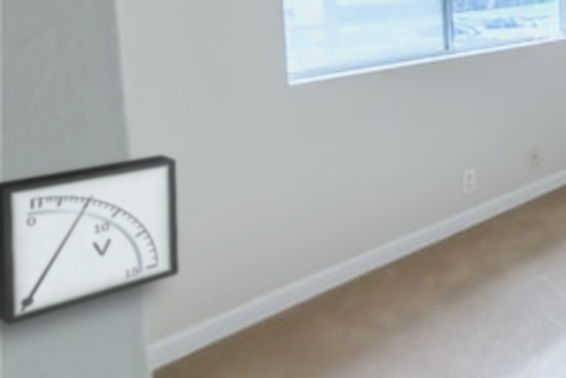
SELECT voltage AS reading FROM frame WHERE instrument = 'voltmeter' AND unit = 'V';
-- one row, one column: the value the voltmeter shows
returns 7.5 V
